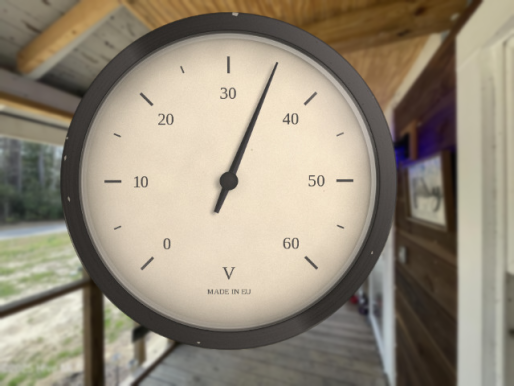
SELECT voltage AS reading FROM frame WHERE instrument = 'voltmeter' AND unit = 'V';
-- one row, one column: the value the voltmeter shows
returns 35 V
